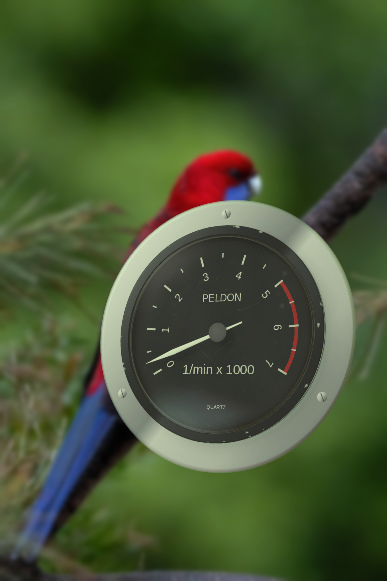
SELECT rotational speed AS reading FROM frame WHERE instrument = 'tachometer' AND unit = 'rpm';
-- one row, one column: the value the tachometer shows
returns 250 rpm
